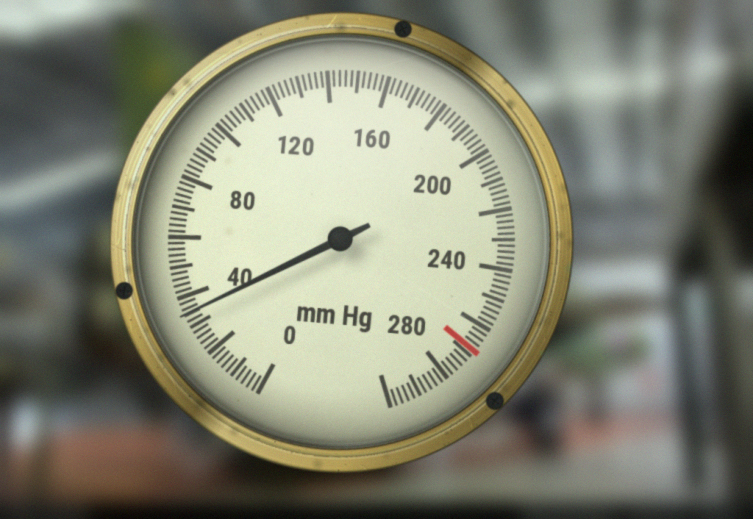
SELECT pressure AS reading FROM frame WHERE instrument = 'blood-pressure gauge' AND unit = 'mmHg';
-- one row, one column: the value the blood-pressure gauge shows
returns 34 mmHg
